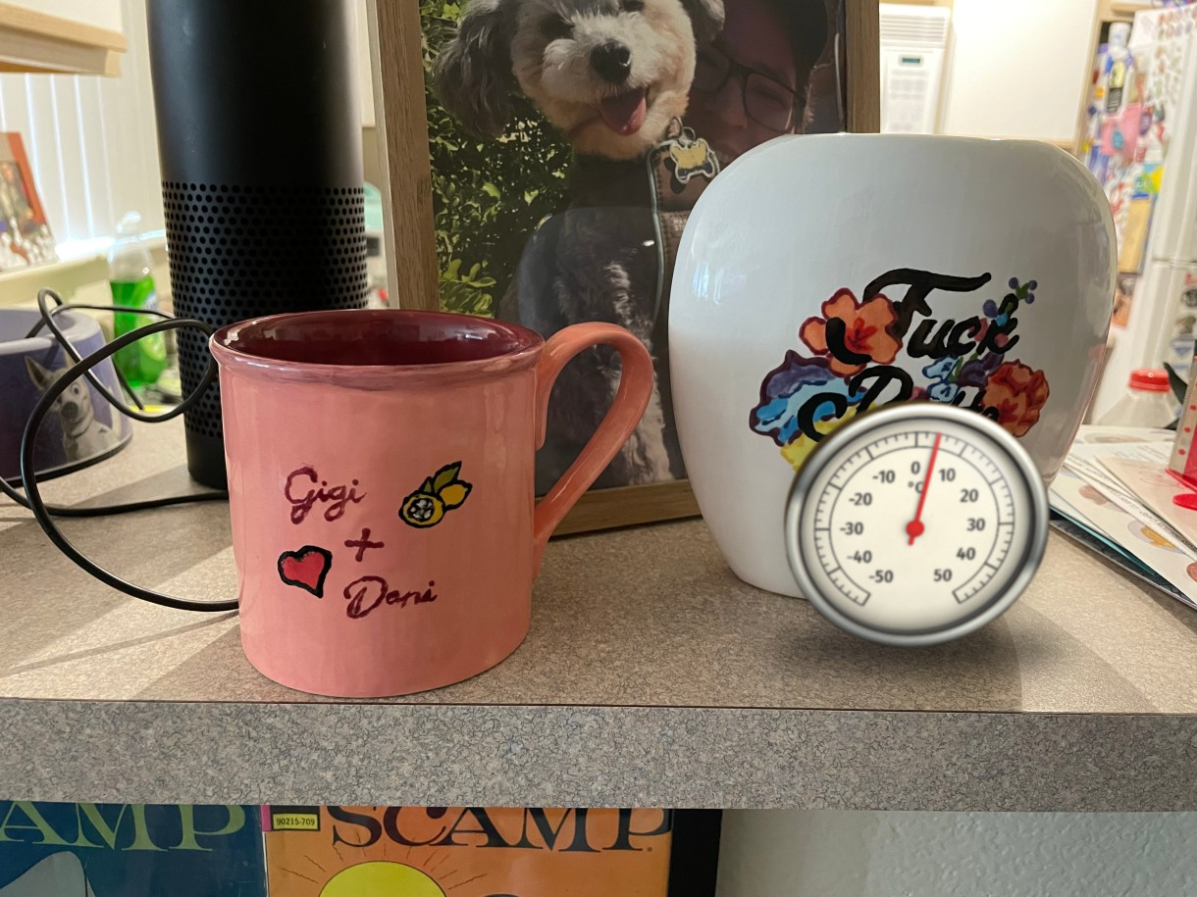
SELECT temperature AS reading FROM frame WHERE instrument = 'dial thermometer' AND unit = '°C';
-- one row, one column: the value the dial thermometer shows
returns 4 °C
